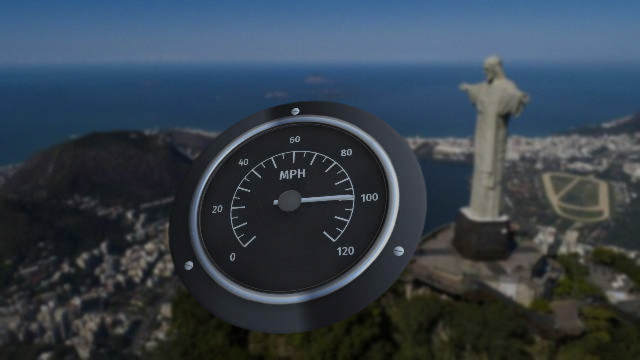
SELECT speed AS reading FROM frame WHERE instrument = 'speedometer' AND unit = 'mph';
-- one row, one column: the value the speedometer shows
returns 100 mph
